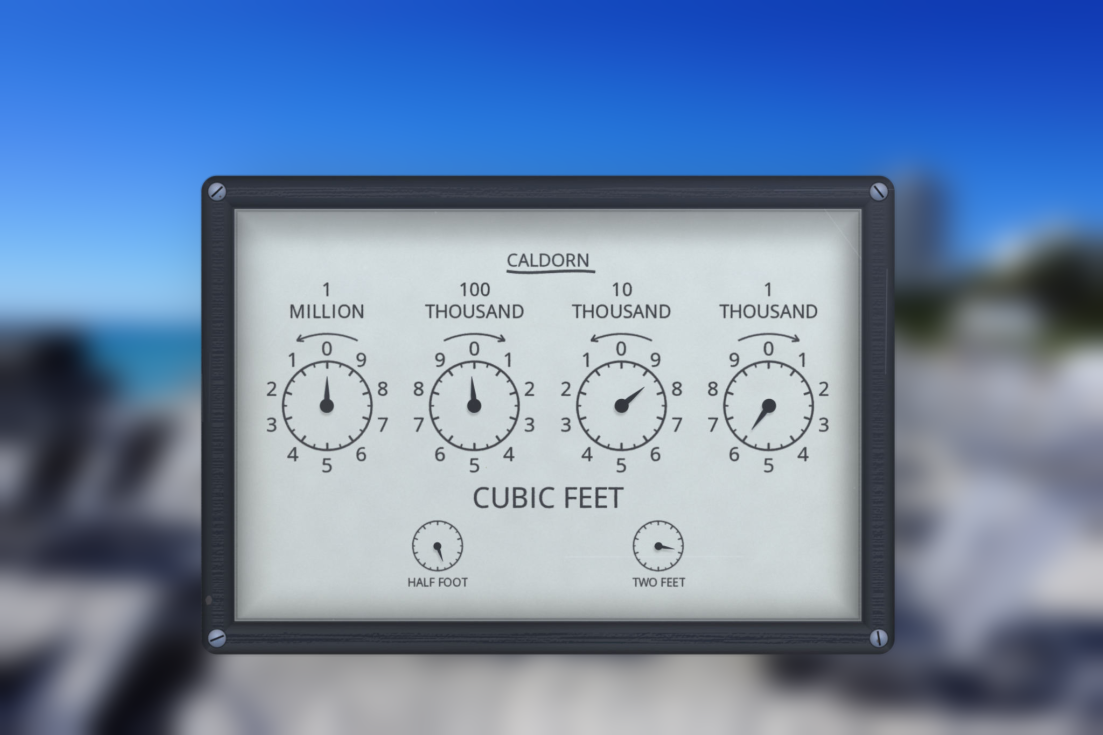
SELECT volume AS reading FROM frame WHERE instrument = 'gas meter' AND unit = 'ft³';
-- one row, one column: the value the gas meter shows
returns 998600 ft³
